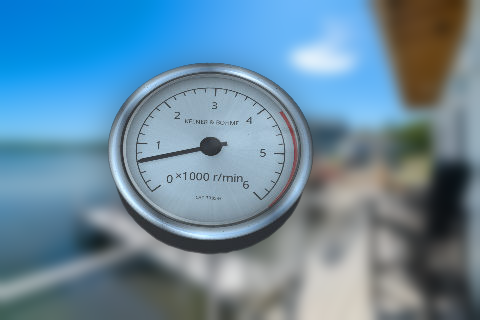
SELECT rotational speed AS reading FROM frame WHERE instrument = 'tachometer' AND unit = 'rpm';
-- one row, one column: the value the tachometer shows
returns 600 rpm
